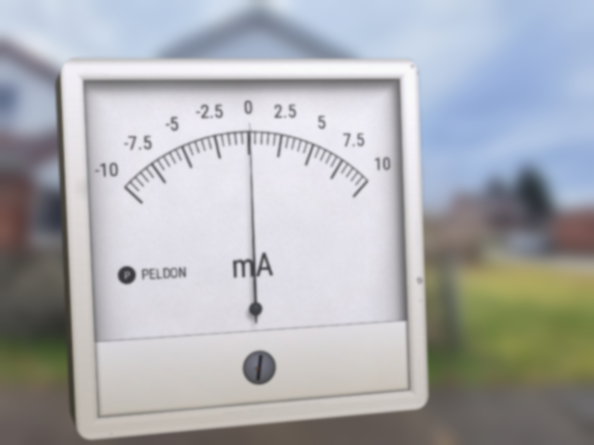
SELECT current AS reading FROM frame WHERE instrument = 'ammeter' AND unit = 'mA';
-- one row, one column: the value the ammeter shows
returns 0 mA
